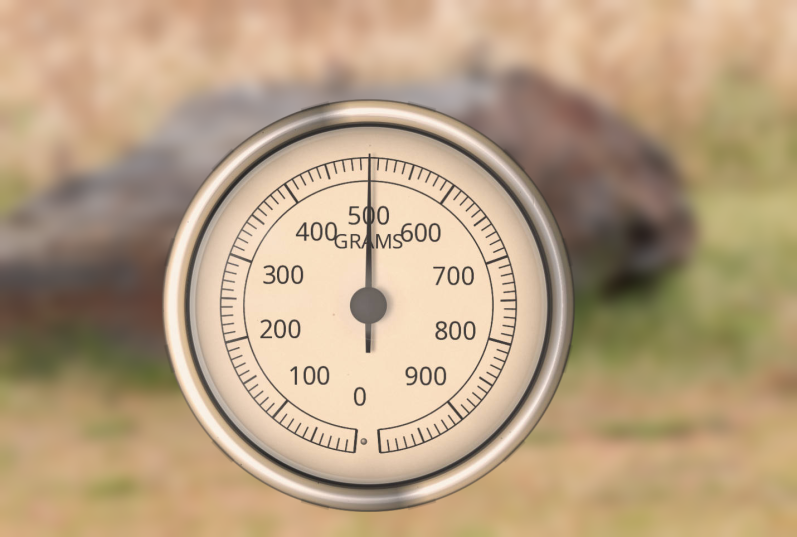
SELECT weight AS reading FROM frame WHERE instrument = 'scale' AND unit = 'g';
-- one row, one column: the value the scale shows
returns 500 g
